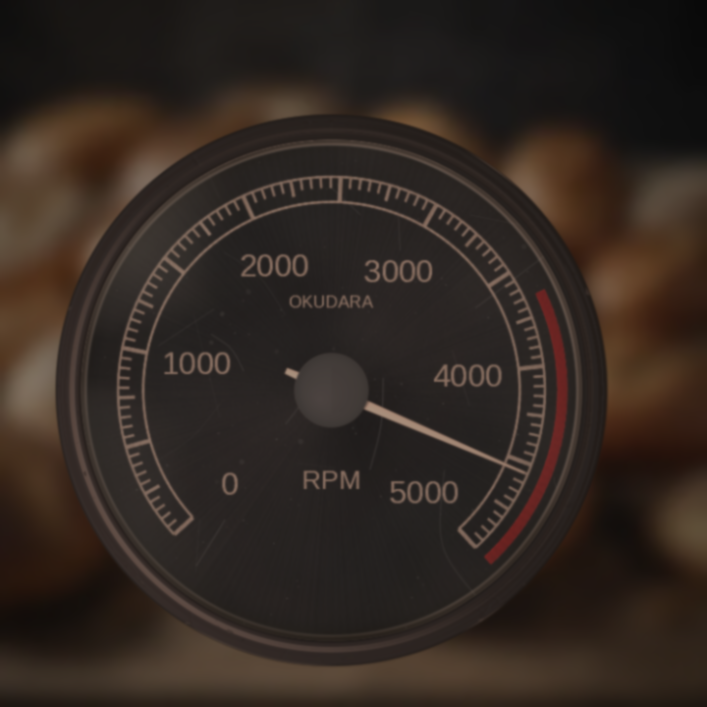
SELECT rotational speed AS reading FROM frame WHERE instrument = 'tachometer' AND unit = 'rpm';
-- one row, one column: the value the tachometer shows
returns 4550 rpm
